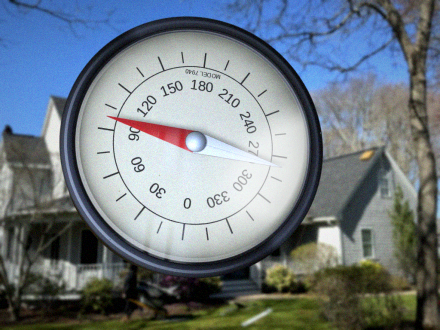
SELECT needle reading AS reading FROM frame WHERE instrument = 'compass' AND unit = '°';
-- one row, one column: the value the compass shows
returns 97.5 °
